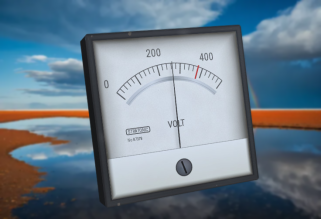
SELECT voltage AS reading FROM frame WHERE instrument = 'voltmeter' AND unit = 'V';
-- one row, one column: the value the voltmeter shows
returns 260 V
